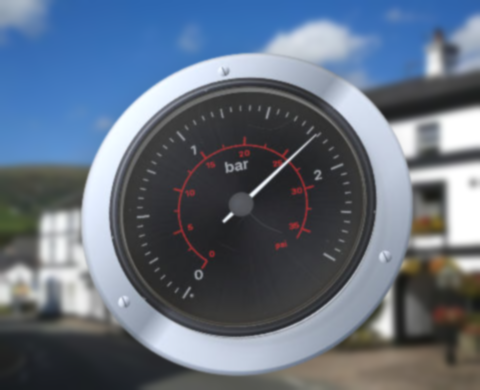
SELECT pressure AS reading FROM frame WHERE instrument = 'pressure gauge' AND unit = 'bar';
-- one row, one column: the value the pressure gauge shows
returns 1.8 bar
